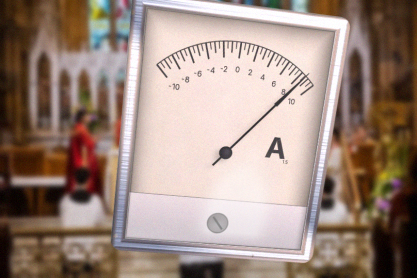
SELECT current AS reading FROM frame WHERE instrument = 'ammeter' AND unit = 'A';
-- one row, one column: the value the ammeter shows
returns 8.5 A
